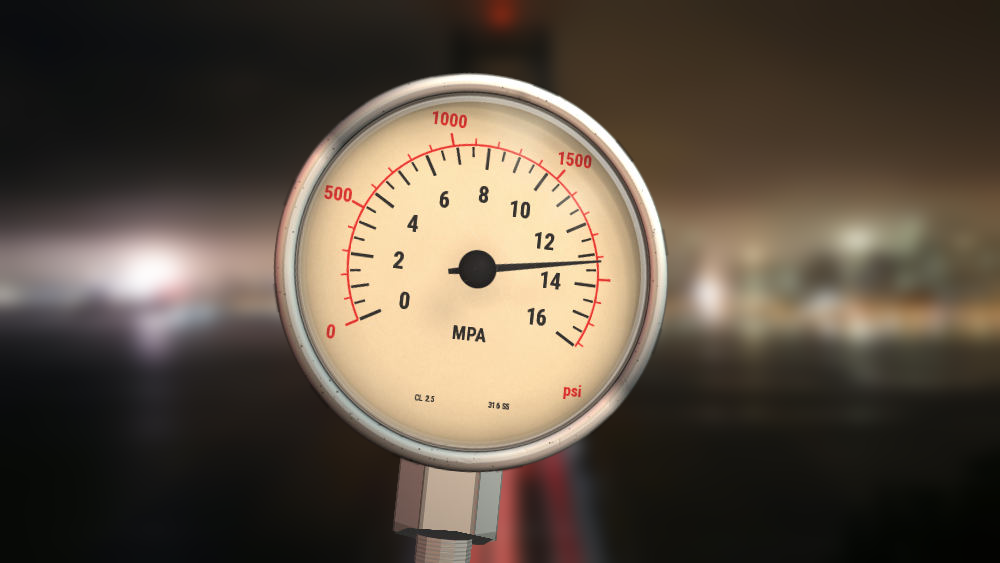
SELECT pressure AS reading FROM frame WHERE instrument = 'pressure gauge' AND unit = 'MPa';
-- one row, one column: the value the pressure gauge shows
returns 13.25 MPa
